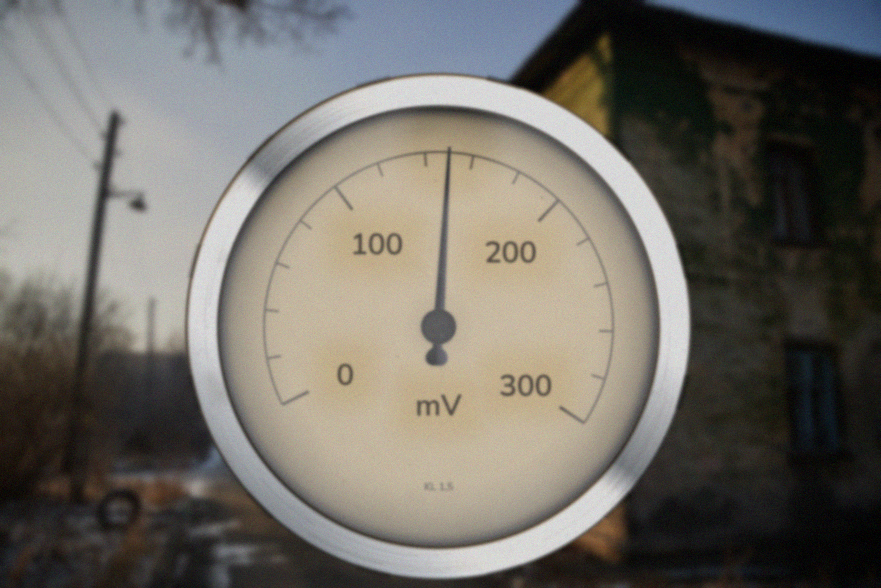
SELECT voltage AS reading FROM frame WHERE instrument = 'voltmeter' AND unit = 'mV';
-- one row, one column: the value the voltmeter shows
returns 150 mV
